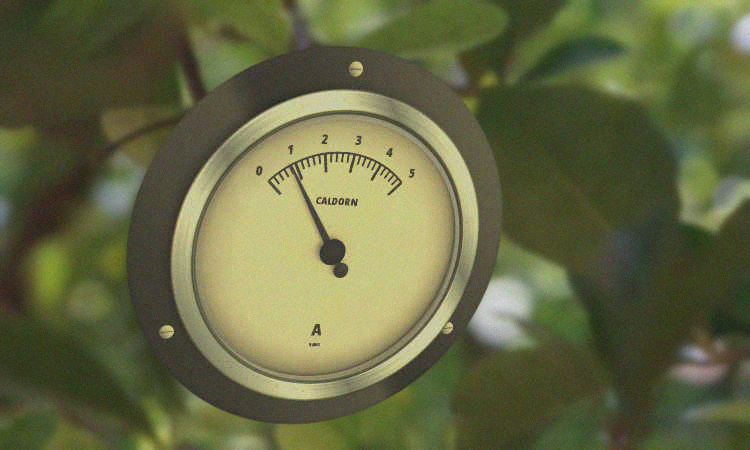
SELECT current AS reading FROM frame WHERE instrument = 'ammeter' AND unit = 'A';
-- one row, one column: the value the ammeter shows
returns 0.8 A
